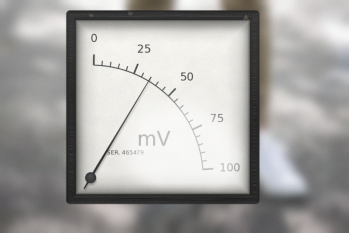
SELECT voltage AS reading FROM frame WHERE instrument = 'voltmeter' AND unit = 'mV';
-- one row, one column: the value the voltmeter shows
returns 35 mV
